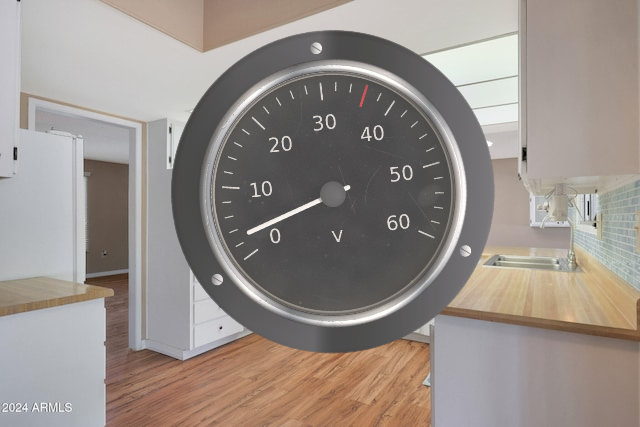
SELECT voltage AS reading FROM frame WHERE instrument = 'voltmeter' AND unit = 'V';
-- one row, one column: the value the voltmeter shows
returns 3 V
